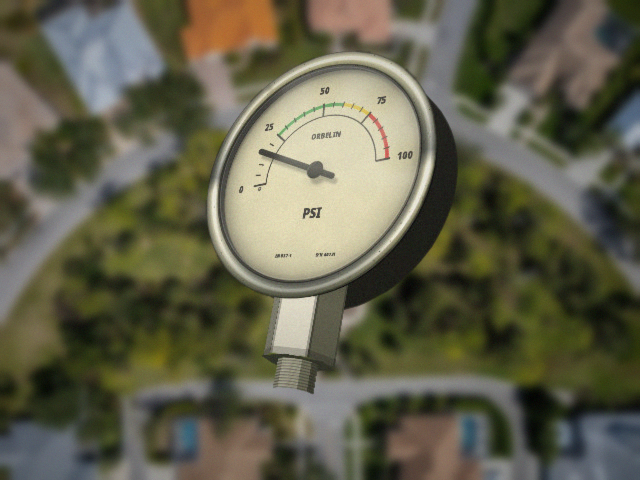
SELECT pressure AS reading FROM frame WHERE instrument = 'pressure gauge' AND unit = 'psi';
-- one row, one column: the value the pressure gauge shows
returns 15 psi
